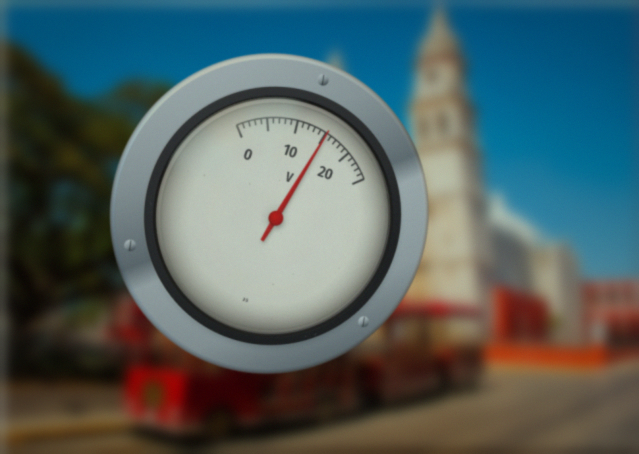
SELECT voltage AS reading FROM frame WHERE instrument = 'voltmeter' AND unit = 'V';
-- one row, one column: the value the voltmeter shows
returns 15 V
